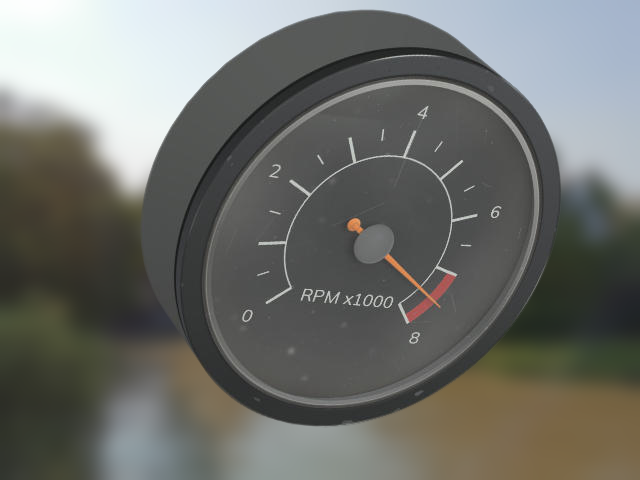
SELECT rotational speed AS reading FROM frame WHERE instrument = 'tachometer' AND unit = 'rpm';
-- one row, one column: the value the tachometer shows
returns 7500 rpm
